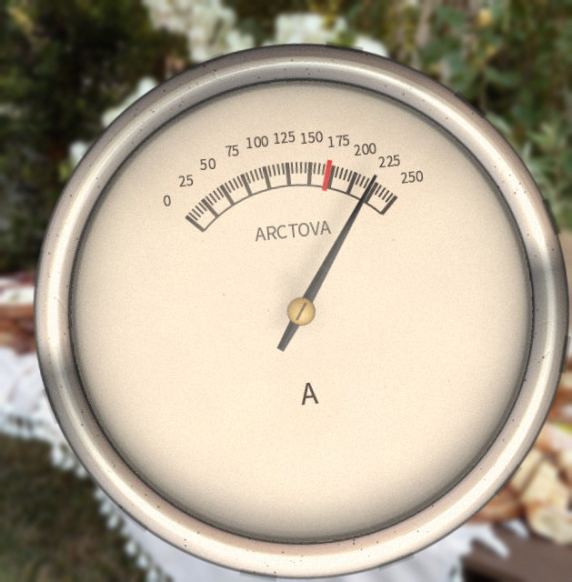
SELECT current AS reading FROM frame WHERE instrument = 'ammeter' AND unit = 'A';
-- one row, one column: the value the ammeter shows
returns 220 A
